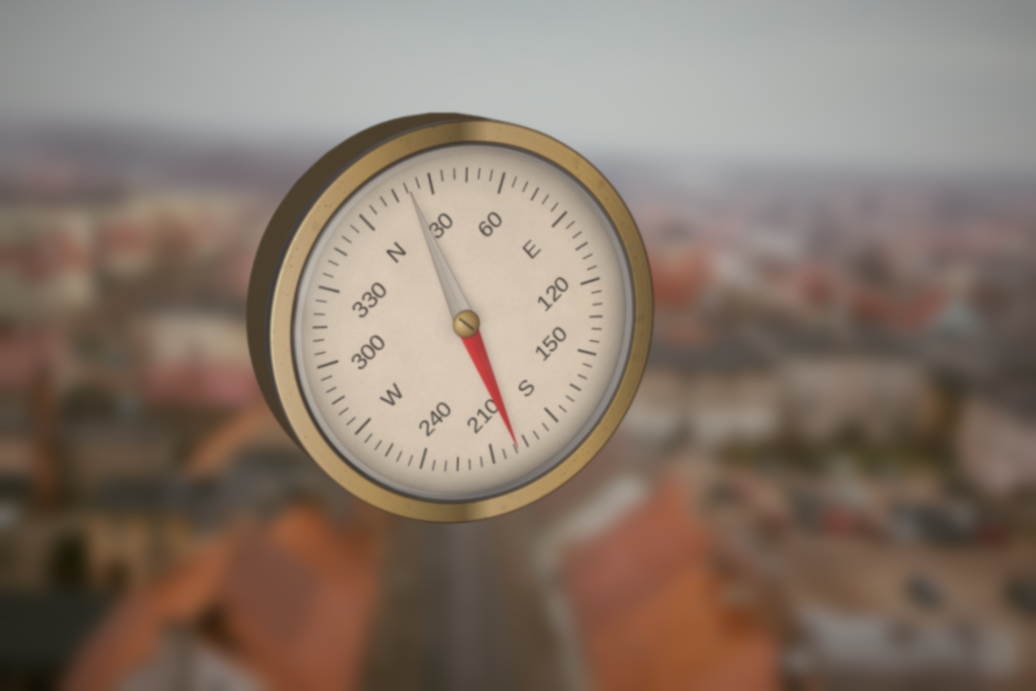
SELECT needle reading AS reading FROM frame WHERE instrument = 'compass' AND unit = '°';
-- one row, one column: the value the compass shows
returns 200 °
